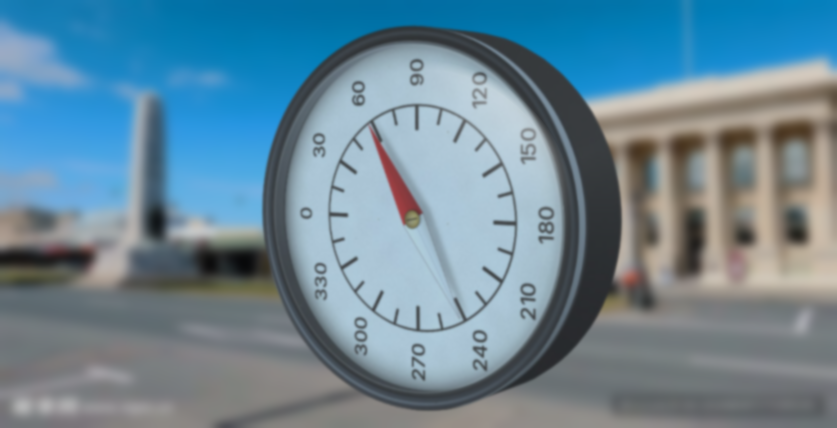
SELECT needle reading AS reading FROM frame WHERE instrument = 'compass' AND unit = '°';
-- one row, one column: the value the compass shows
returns 60 °
